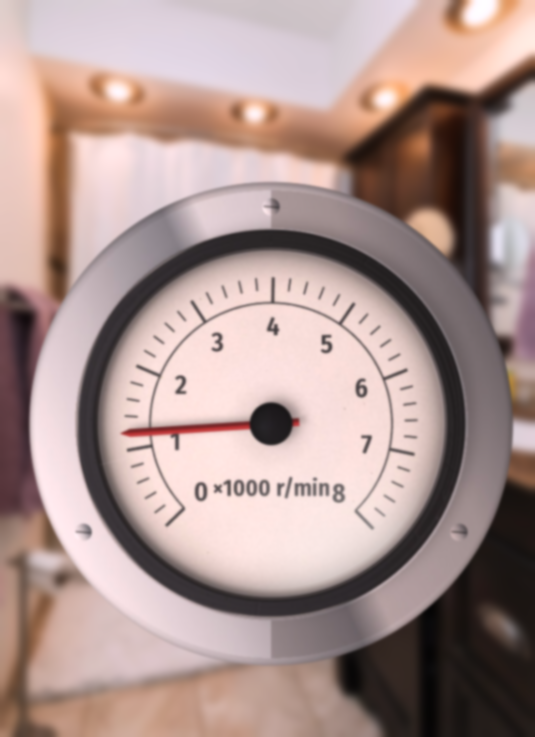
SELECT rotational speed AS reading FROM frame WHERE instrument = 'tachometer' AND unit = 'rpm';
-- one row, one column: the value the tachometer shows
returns 1200 rpm
